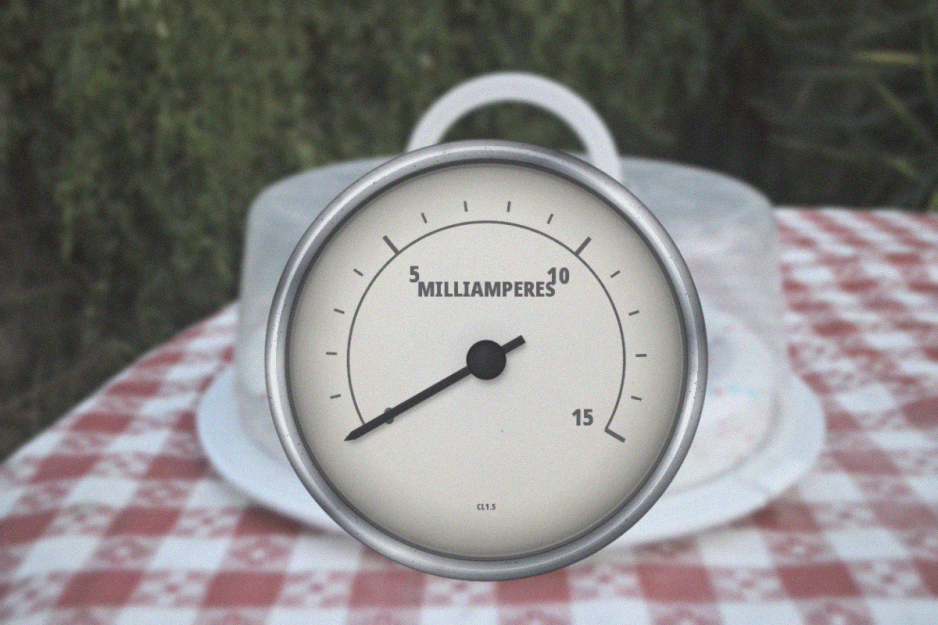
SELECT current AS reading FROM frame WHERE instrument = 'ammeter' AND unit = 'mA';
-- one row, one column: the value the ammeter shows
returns 0 mA
